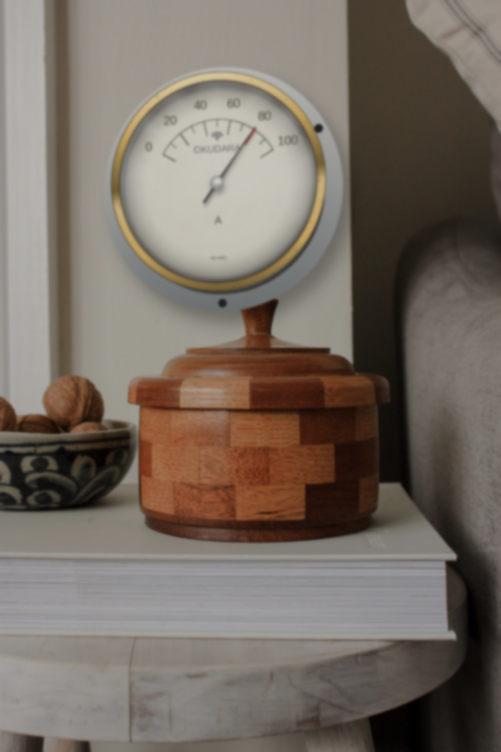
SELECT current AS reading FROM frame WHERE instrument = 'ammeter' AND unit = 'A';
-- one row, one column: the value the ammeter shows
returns 80 A
